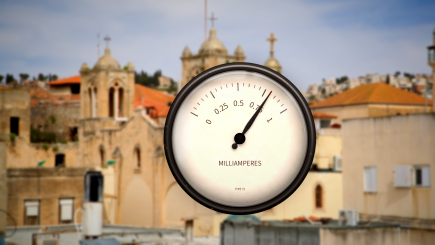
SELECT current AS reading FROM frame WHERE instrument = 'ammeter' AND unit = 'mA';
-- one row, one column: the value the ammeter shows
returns 0.8 mA
